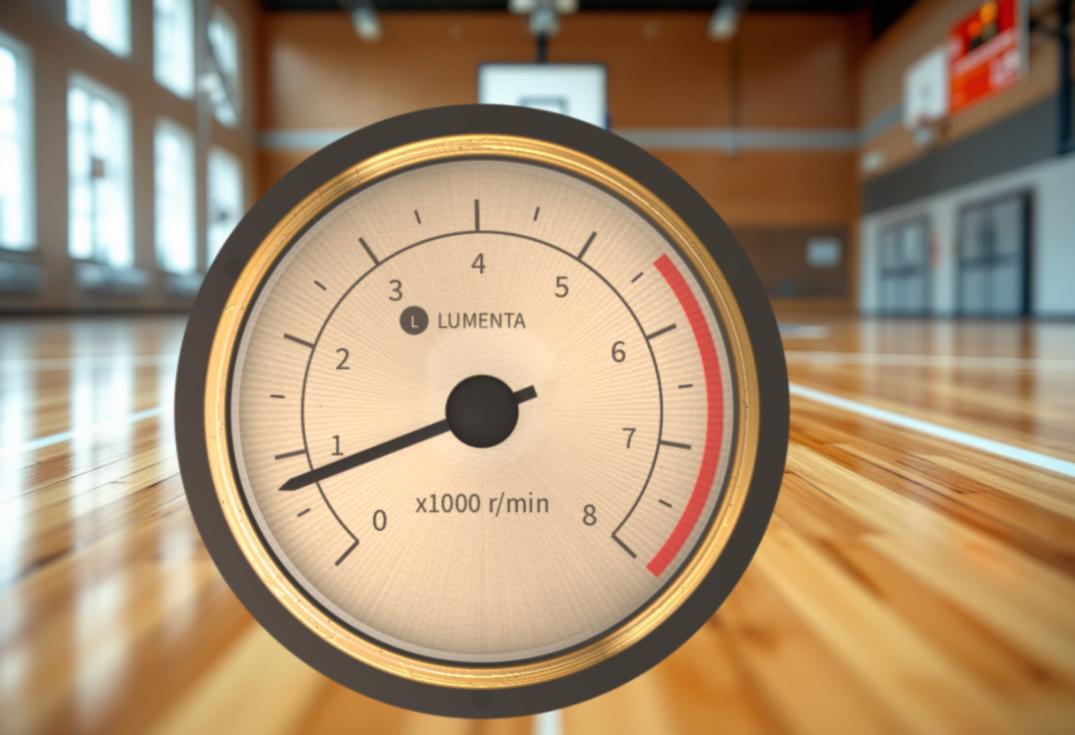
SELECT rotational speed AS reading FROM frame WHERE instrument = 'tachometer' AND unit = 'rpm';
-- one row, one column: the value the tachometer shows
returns 750 rpm
